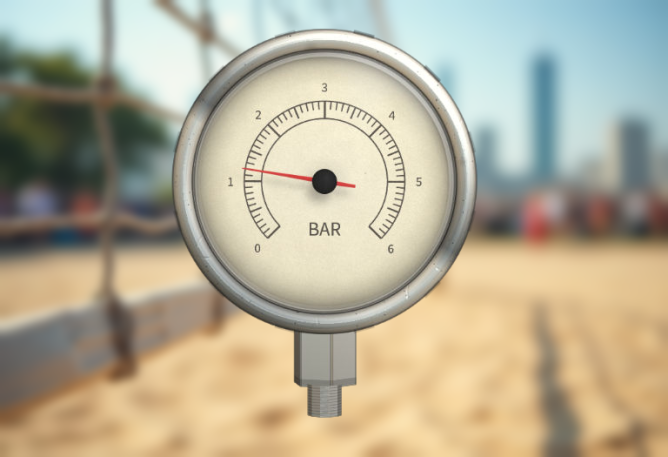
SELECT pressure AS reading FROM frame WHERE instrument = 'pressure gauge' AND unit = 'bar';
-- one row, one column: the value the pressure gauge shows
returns 1.2 bar
